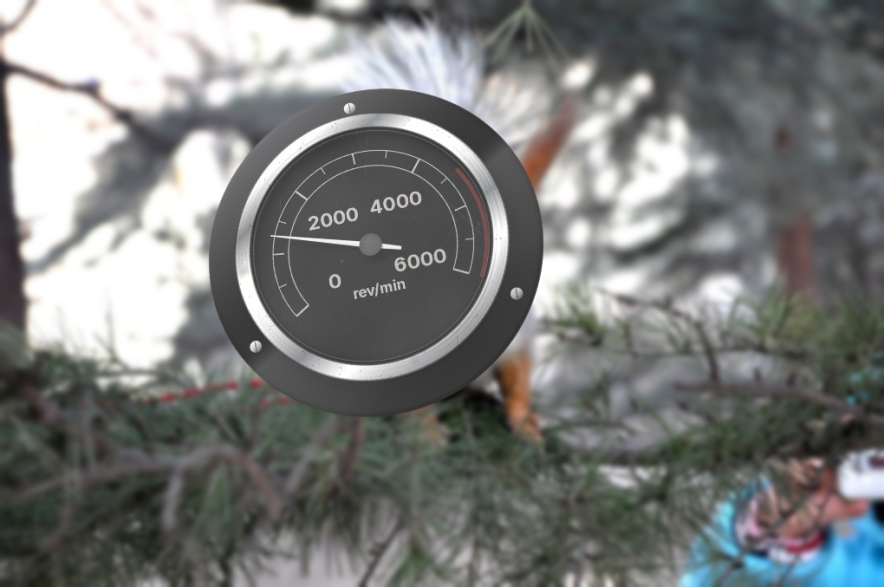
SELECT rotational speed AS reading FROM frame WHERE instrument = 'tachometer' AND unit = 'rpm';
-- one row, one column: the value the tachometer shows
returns 1250 rpm
